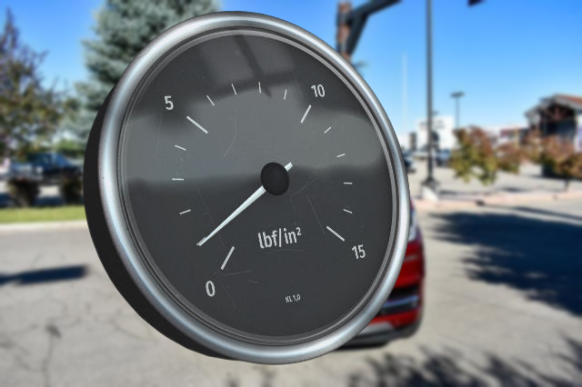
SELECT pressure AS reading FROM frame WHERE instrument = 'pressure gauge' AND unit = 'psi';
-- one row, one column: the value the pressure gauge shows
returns 1 psi
